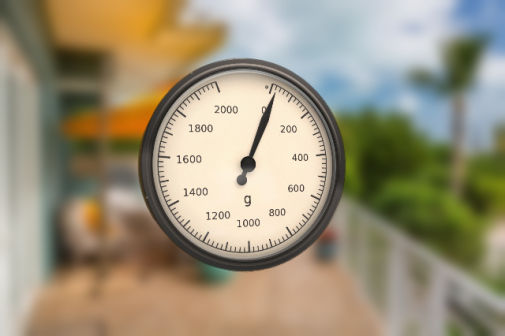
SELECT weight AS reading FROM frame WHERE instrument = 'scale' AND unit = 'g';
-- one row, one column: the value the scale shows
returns 20 g
